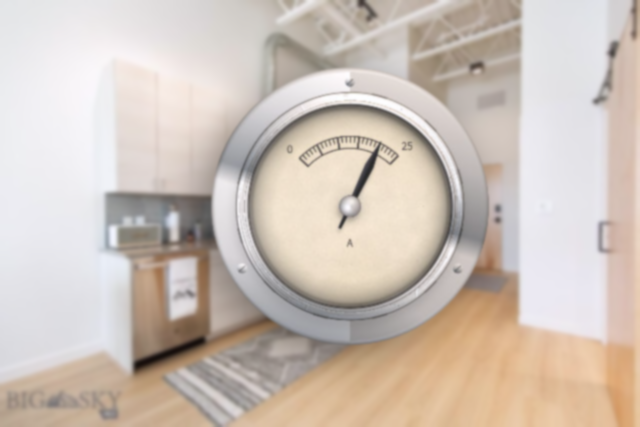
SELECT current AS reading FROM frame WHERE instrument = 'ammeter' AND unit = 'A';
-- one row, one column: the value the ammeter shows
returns 20 A
